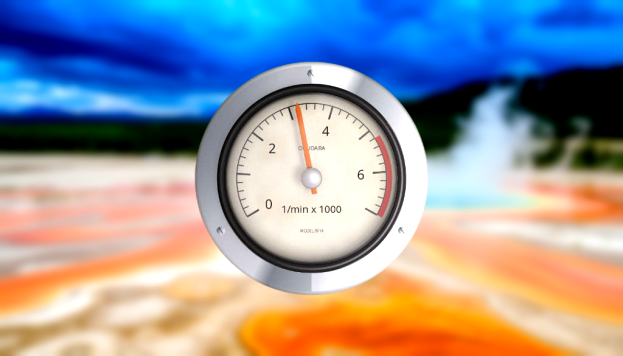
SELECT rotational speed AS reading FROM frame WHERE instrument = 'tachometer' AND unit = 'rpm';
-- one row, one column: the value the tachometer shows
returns 3200 rpm
